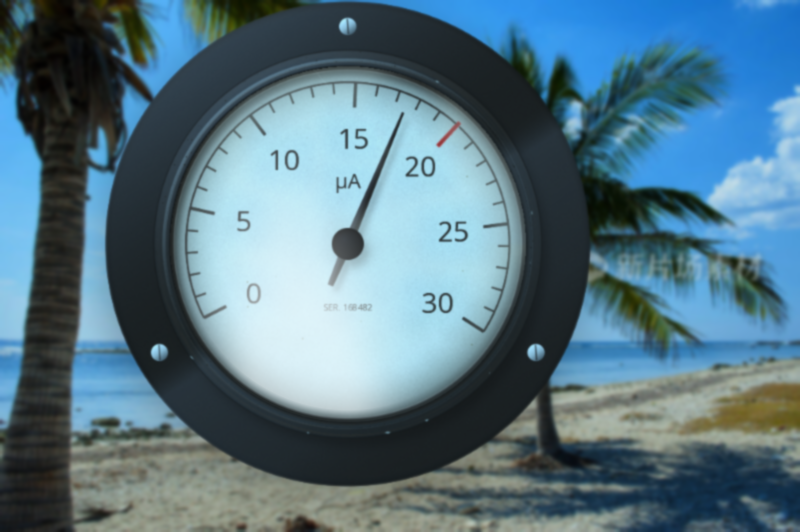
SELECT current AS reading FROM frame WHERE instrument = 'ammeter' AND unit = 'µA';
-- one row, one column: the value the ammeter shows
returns 17.5 µA
